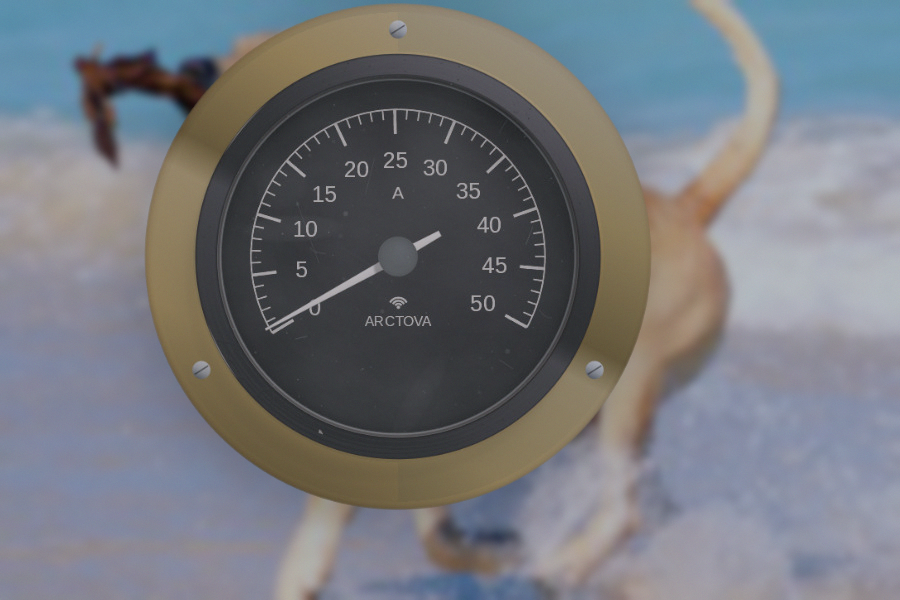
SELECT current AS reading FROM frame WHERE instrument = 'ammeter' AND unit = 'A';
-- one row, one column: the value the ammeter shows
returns 0.5 A
